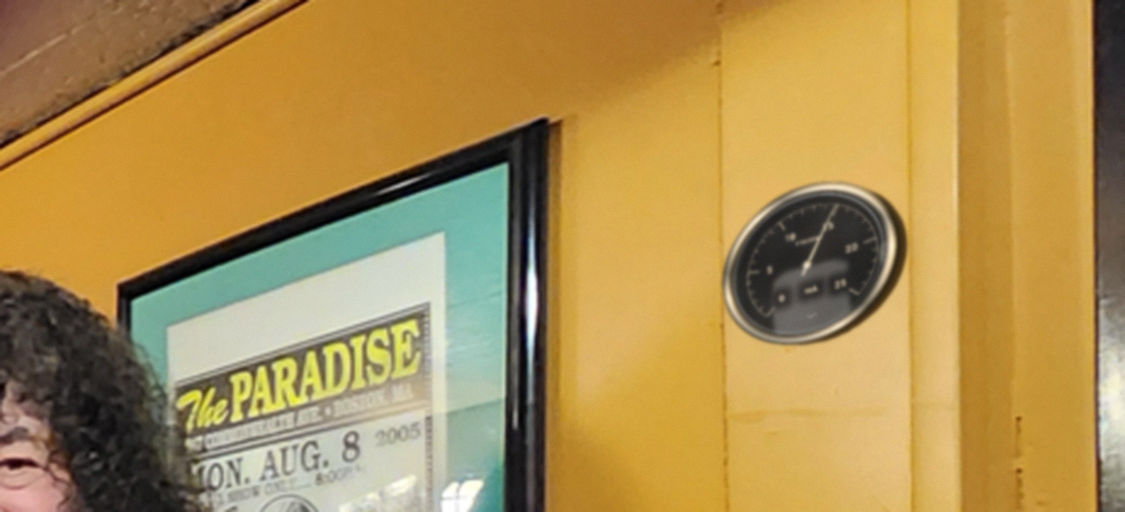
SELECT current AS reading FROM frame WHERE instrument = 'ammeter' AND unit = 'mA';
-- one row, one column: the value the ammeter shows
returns 15 mA
